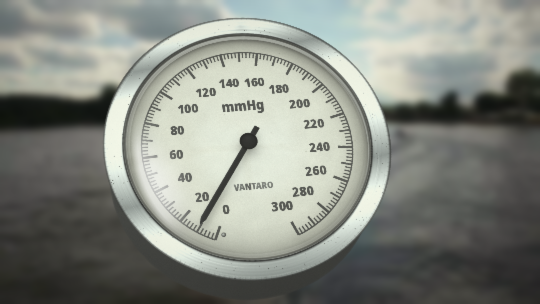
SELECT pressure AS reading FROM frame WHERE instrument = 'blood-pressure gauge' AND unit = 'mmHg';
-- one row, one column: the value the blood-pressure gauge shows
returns 10 mmHg
